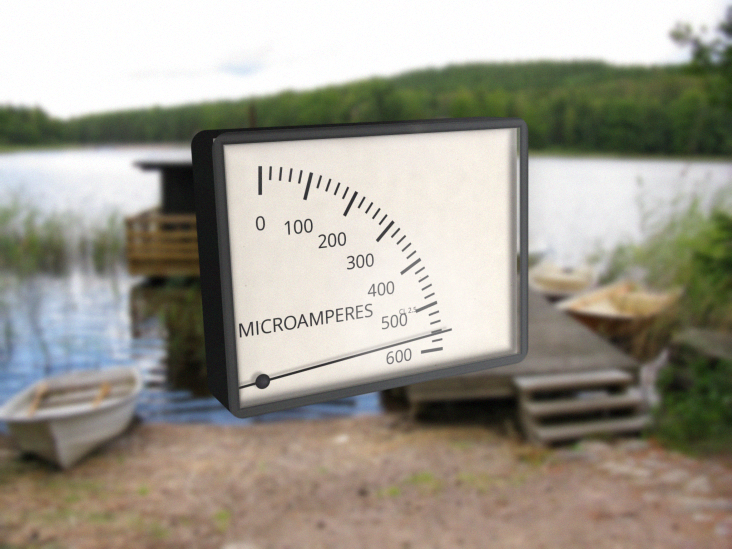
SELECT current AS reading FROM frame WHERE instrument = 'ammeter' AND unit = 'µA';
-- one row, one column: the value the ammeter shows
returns 560 µA
